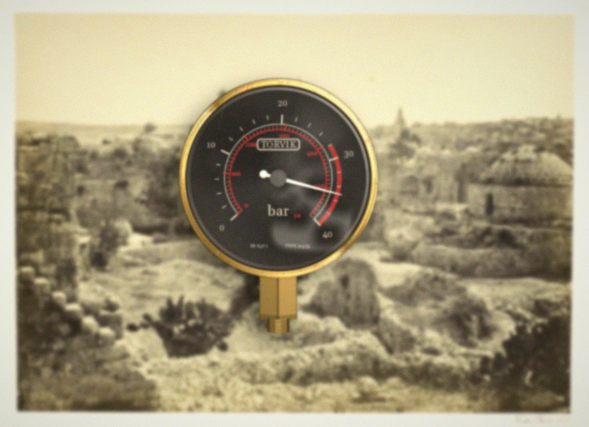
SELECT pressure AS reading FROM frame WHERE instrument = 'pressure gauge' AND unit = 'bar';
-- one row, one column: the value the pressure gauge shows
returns 35 bar
